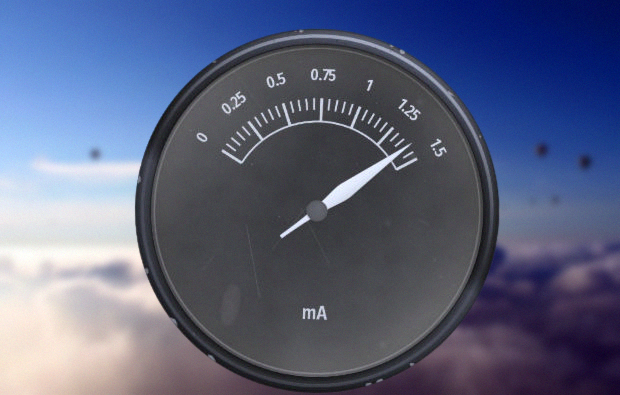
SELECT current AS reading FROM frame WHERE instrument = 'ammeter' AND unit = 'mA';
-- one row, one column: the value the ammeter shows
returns 1.4 mA
